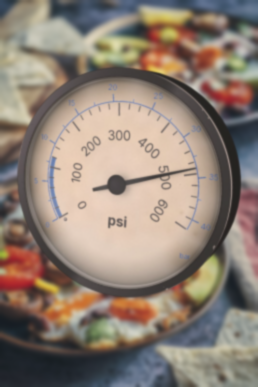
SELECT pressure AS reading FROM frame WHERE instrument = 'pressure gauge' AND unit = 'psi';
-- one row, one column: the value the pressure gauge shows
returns 490 psi
